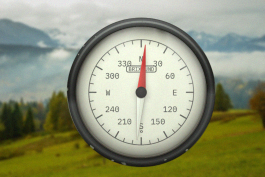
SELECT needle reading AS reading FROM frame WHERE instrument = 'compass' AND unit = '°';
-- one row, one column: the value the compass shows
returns 5 °
